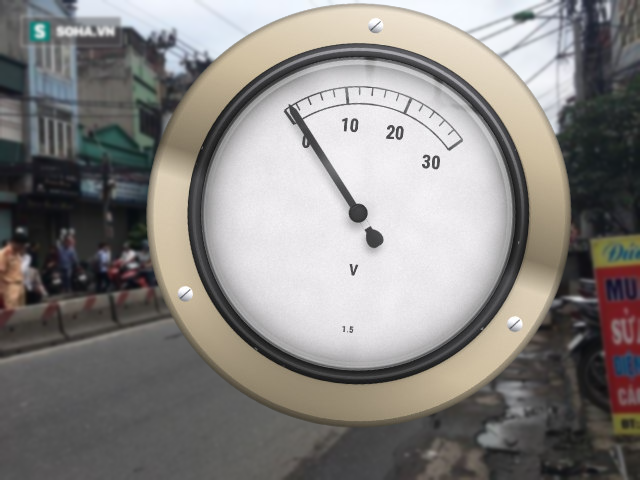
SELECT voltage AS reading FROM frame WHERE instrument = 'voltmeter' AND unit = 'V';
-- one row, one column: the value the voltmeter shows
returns 1 V
